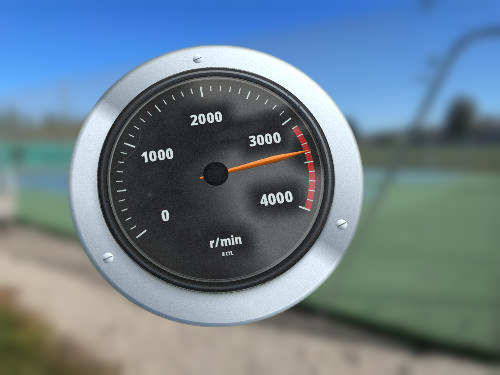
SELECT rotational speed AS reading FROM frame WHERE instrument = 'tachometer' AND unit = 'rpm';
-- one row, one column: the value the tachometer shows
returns 3400 rpm
